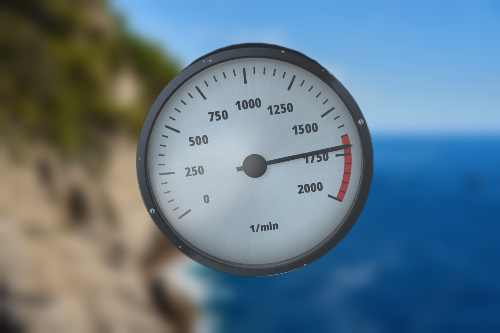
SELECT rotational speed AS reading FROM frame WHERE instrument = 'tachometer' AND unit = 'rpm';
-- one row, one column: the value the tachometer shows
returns 1700 rpm
